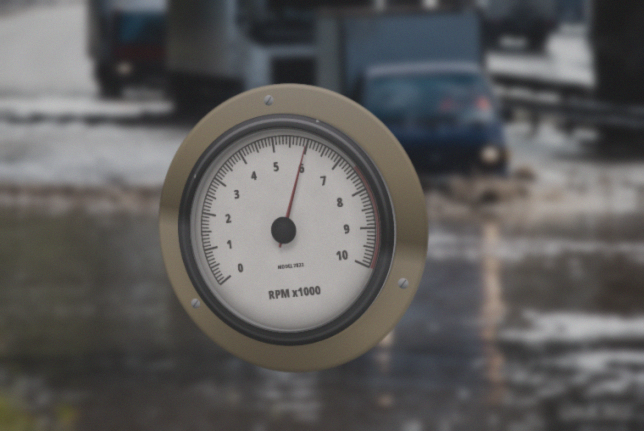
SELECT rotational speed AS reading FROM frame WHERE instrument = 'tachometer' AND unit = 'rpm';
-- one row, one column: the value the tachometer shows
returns 6000 rpm
